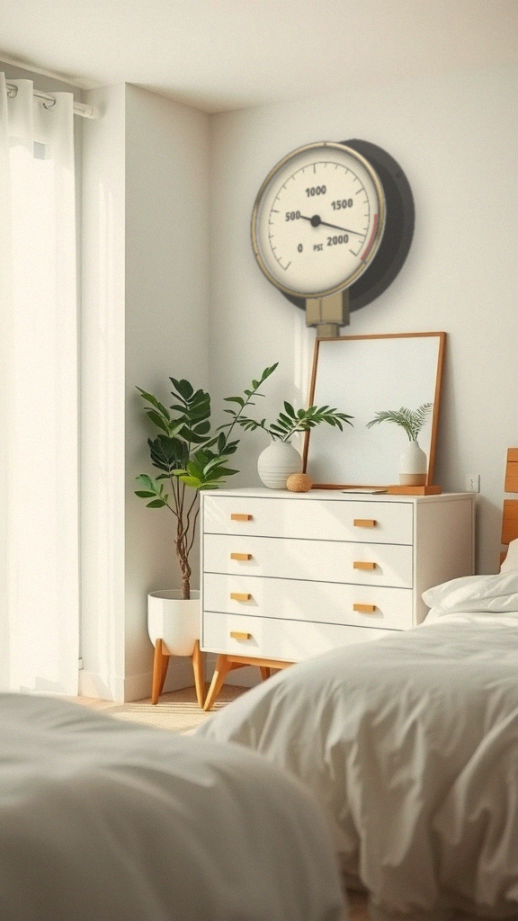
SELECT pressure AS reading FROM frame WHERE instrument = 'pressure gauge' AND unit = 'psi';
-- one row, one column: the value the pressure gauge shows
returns 1850 psi
